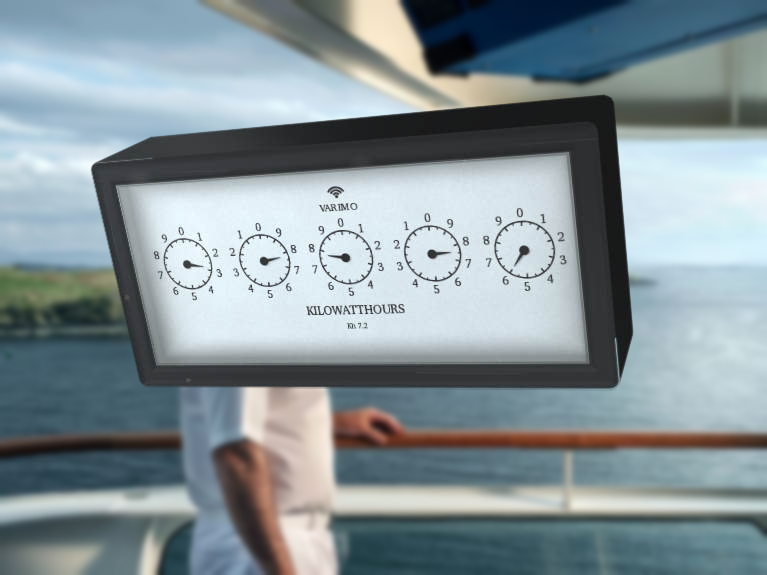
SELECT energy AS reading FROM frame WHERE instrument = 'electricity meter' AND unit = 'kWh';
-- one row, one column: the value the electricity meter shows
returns 27776 kWh
